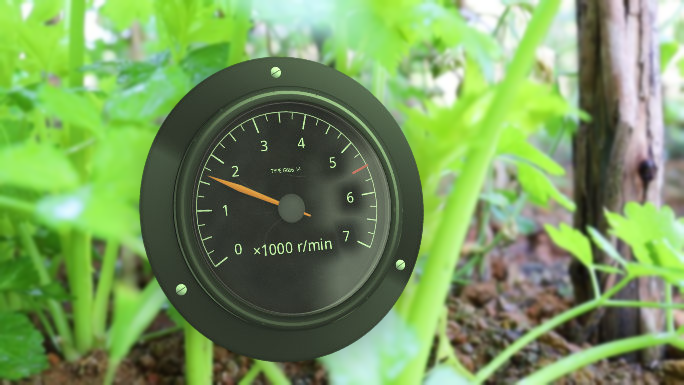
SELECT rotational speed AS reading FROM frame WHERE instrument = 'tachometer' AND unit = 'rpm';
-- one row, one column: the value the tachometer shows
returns 1625 rpm
